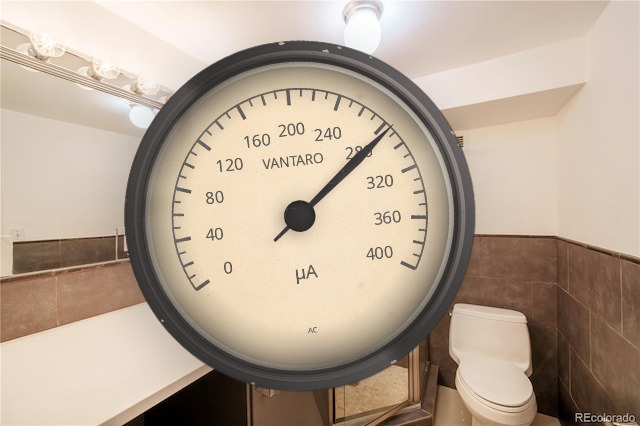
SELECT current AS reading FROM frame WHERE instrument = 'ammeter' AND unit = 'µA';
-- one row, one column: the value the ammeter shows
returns 285 µA
